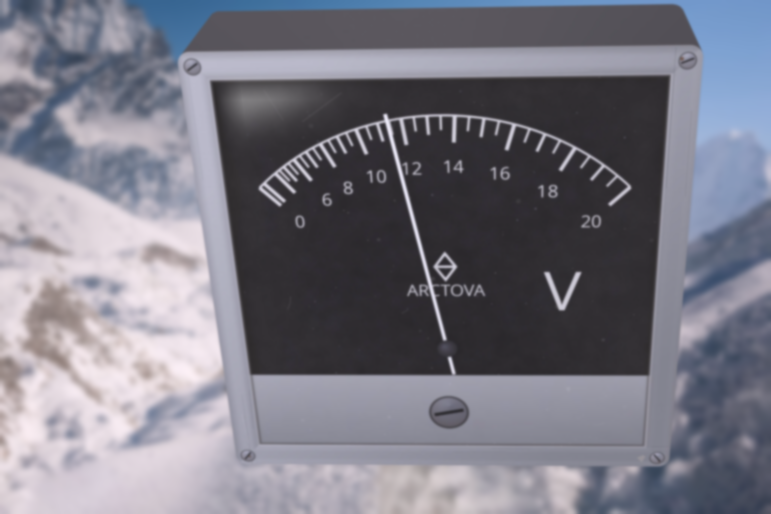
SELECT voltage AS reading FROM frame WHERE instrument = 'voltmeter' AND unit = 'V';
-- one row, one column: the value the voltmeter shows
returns 11.5 V
